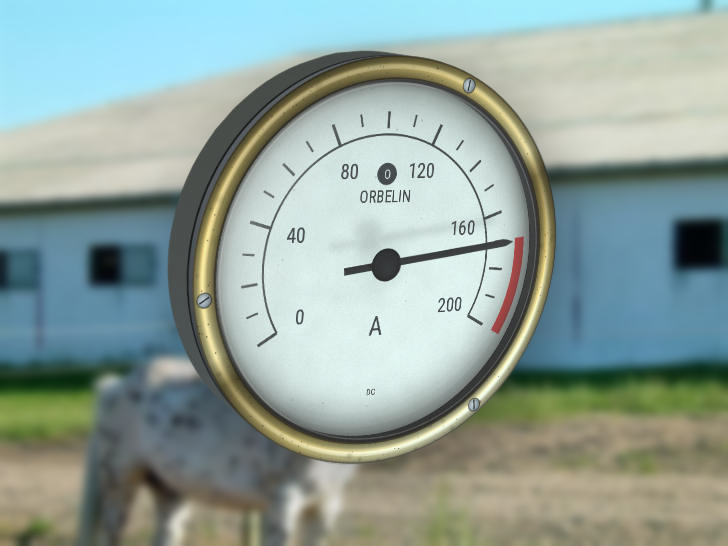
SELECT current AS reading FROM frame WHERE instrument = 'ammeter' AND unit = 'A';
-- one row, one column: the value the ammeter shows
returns 170 A
